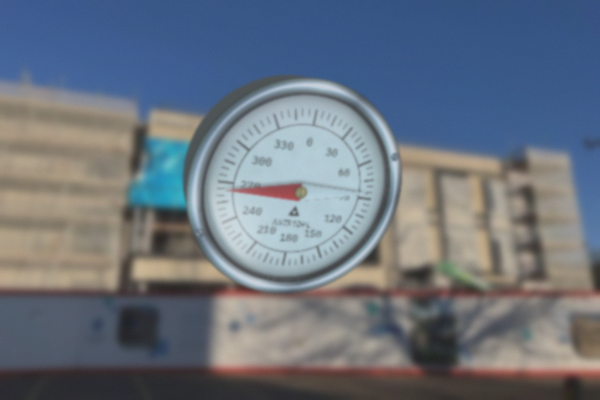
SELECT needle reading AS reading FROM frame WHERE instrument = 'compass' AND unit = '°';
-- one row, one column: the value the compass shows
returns 265 °
